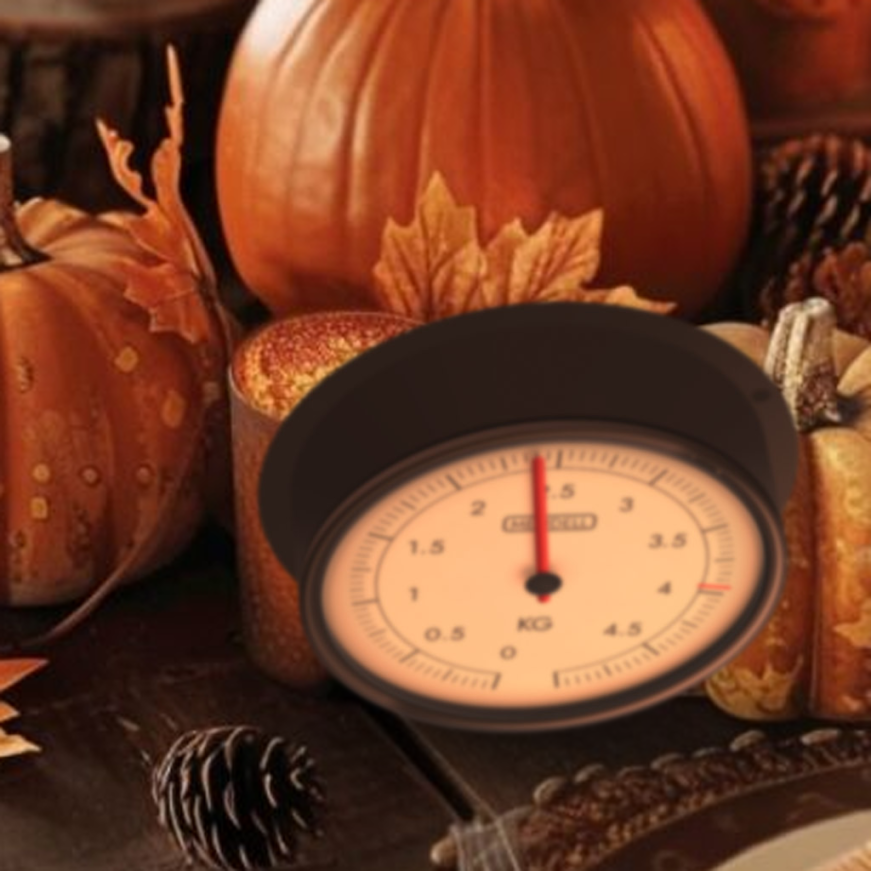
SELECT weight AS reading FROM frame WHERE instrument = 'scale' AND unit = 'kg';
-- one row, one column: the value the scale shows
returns 2.4 kg
